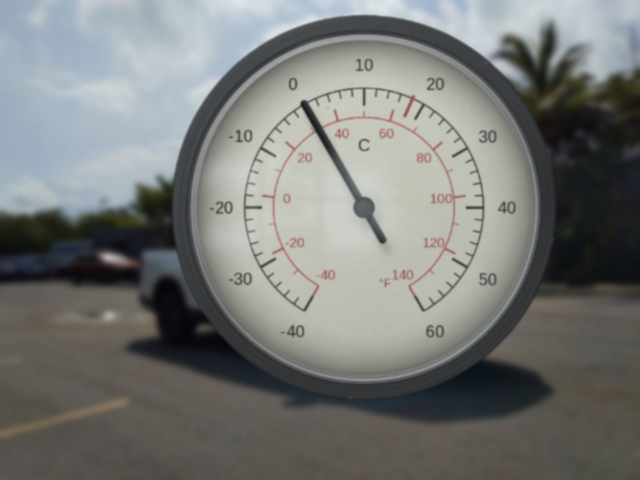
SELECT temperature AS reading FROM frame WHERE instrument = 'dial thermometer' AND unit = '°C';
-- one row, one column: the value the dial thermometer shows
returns 0 °C
